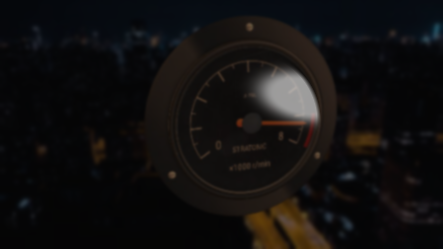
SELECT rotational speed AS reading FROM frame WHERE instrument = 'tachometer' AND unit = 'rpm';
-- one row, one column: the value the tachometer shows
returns 7250 rpm
